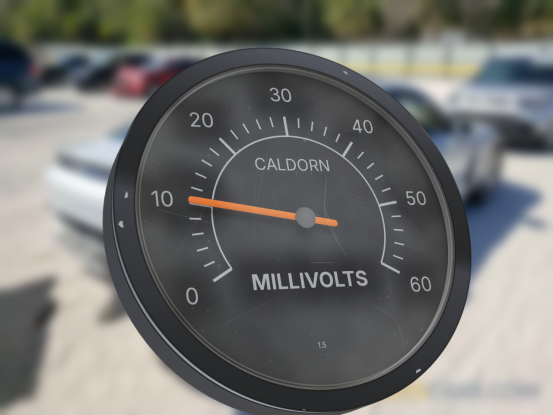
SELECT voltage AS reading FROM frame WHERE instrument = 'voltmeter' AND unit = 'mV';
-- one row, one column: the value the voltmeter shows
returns 10 mV
